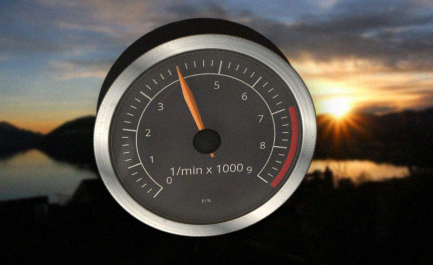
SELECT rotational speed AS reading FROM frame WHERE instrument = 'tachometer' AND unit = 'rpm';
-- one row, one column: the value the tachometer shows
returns 4000 rpm
